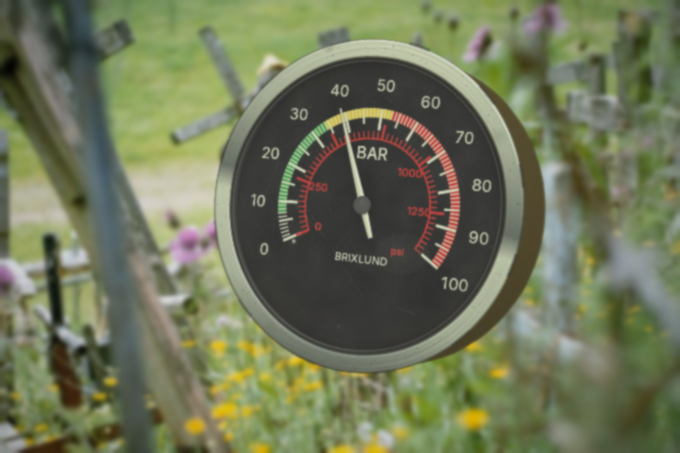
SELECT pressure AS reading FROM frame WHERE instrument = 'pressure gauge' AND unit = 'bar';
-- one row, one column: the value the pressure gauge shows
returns 40 bar
